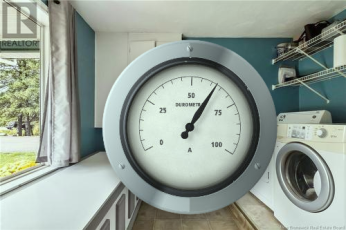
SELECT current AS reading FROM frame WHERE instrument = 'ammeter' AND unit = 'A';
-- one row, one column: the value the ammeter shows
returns 62.5 A
